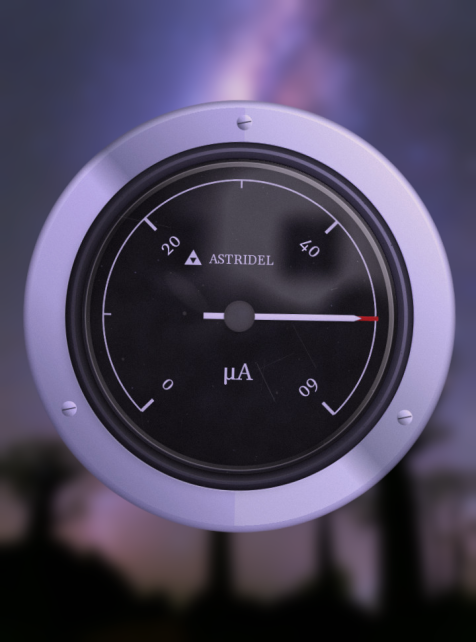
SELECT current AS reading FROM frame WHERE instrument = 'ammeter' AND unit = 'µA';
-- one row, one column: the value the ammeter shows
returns 50 µA
